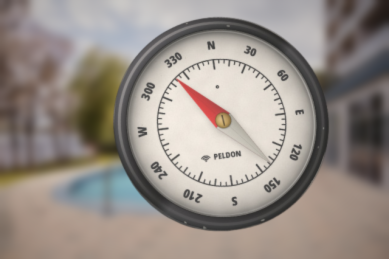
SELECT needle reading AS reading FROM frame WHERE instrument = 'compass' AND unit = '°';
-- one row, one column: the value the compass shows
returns 320 °
